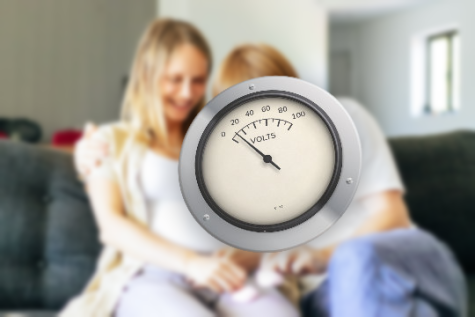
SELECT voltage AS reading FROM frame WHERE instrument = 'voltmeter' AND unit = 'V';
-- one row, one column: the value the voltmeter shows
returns 10 V
